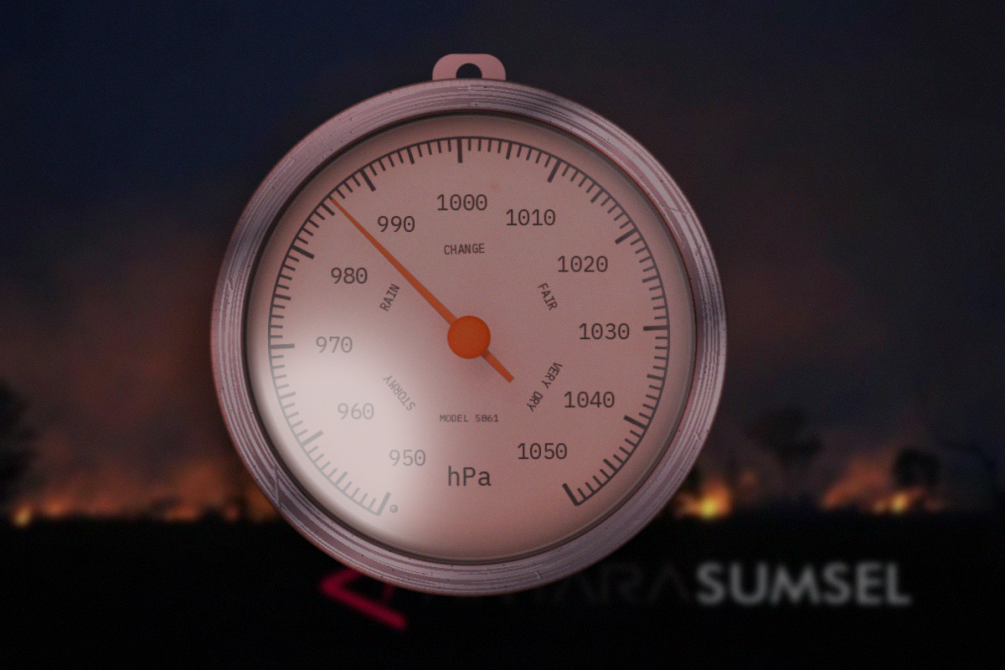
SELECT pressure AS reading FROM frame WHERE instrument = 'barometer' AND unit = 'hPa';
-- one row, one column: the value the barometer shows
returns 986 hPa
